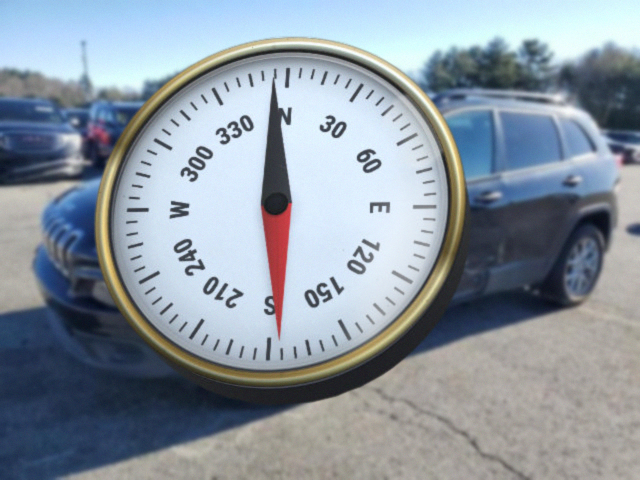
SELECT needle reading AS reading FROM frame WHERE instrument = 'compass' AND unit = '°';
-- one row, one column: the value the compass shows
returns 175 °
